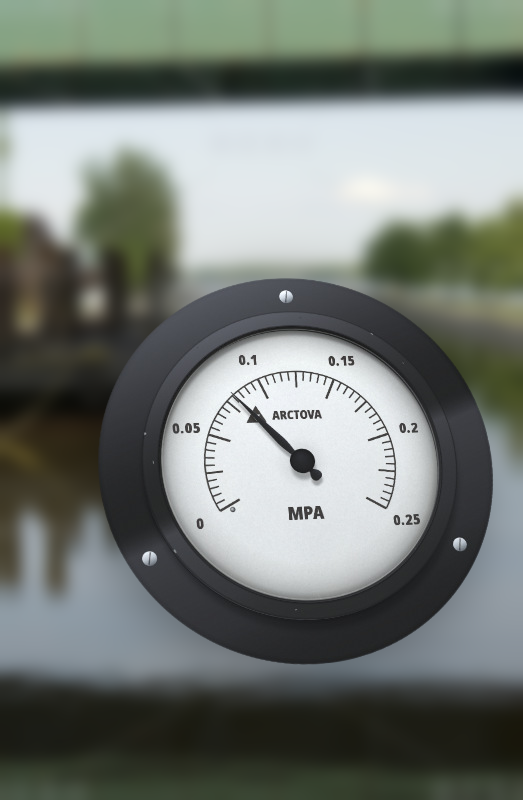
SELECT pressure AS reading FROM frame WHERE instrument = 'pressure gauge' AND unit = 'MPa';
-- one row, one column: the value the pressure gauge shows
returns 0.08 MPa
